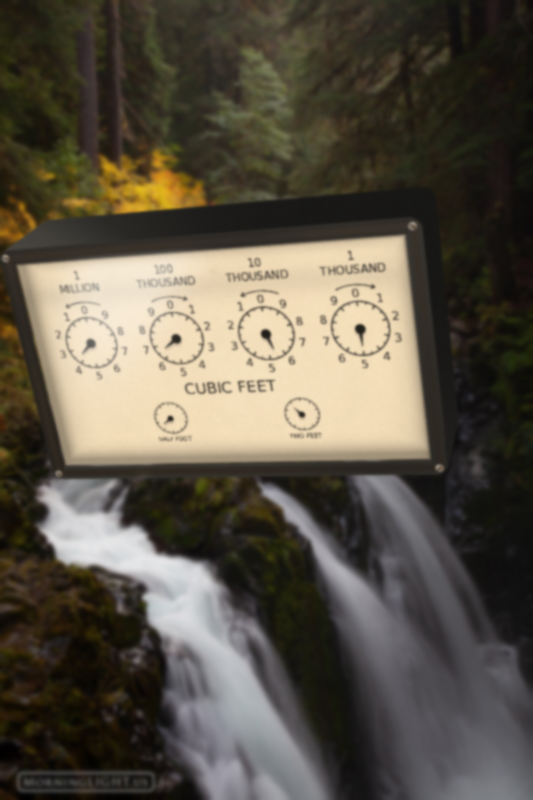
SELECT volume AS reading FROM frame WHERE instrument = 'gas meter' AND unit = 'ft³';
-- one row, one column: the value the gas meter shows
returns 365500 ft³
